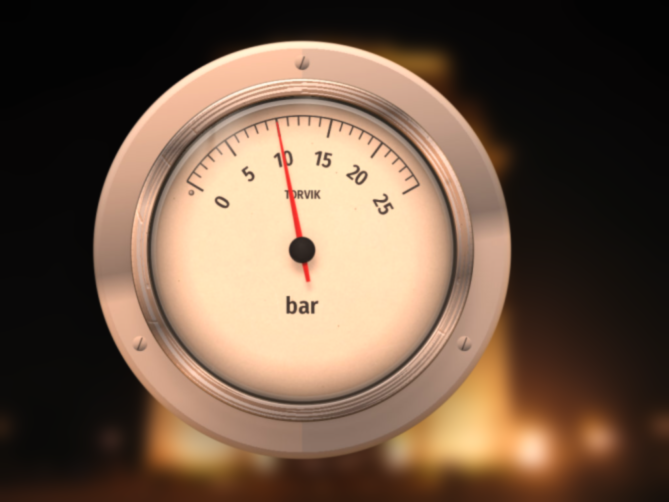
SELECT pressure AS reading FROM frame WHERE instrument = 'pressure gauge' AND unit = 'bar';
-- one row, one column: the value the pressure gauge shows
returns 10 bar
